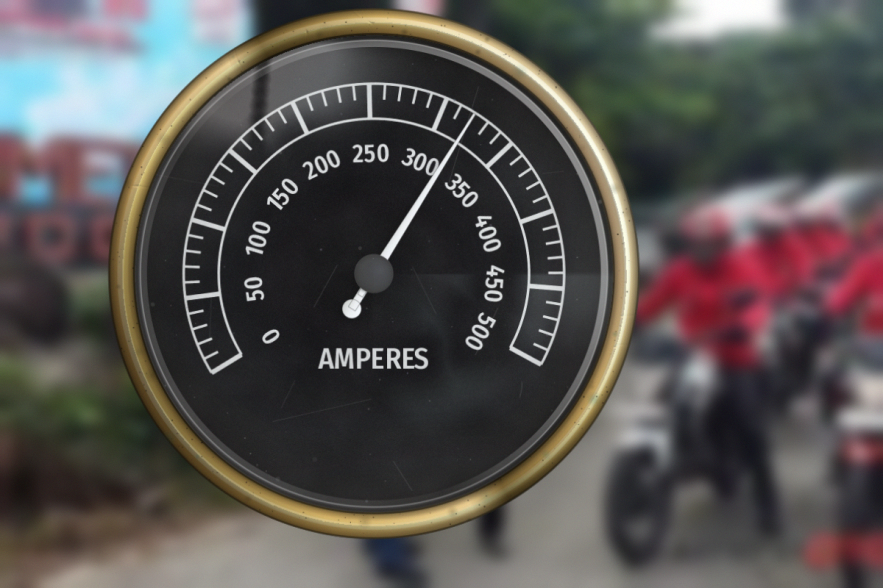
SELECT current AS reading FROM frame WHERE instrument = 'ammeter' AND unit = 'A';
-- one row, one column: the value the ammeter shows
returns 320 A
